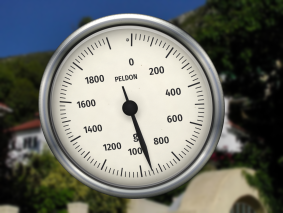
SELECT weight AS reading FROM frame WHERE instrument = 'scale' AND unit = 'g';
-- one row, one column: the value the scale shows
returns 940 g
